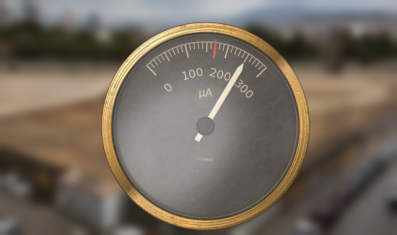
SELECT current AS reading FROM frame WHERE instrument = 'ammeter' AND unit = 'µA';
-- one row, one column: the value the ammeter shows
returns 250 µA
